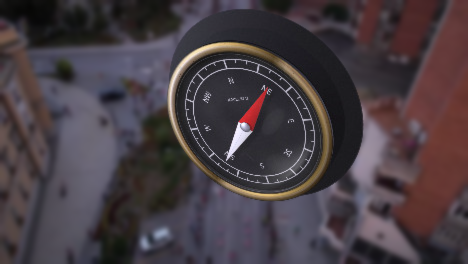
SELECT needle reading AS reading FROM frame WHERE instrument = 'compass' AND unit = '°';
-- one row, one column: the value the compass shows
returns 45 °
